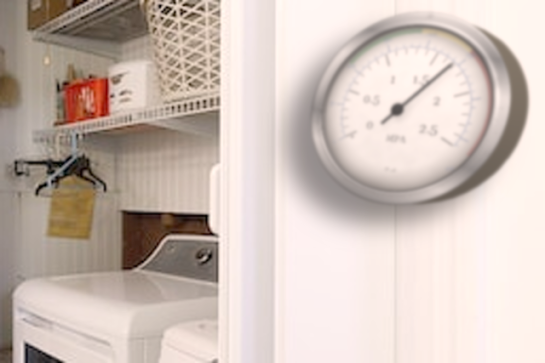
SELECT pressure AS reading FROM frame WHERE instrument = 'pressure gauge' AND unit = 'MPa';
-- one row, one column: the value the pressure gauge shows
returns 1.7 MPa
